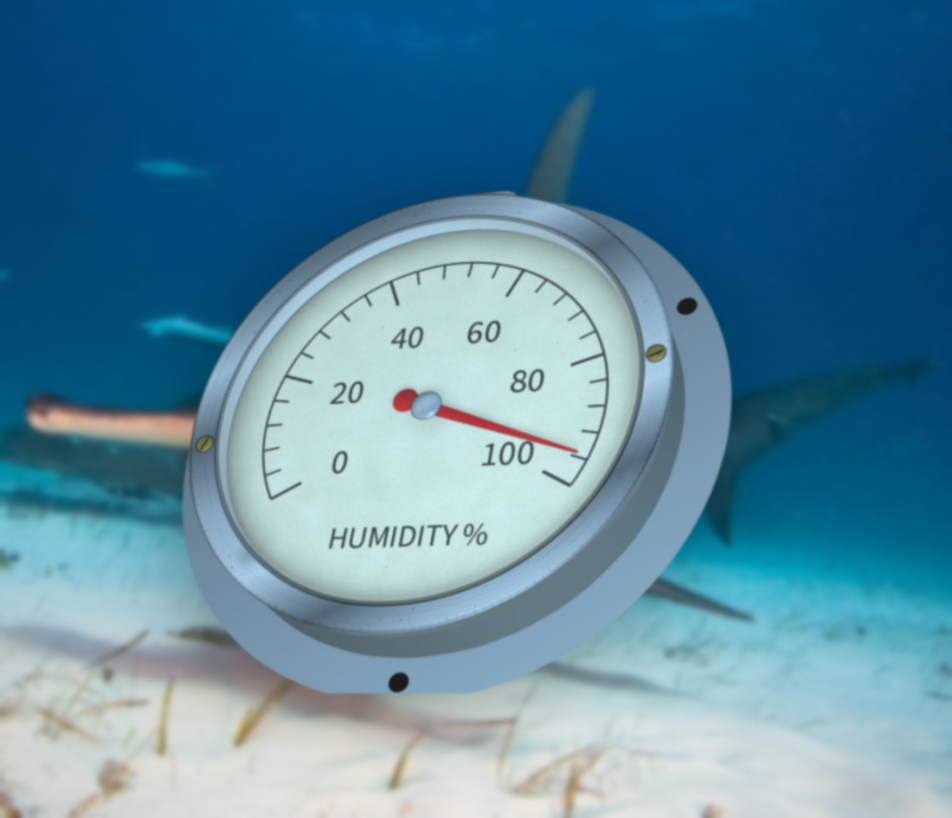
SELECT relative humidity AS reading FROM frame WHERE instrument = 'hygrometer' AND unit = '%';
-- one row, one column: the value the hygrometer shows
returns 96 %
